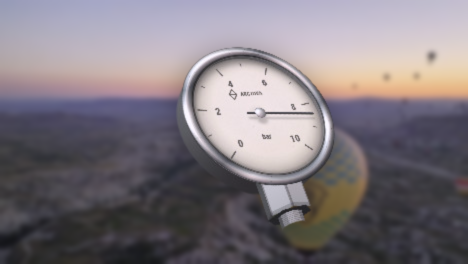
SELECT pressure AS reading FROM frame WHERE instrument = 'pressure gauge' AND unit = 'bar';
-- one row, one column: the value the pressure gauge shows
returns 8.5 bar
